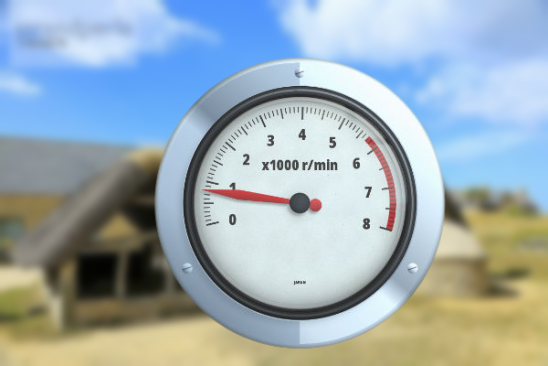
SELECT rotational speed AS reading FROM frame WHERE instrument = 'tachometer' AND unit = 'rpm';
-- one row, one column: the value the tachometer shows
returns 800 rpm
